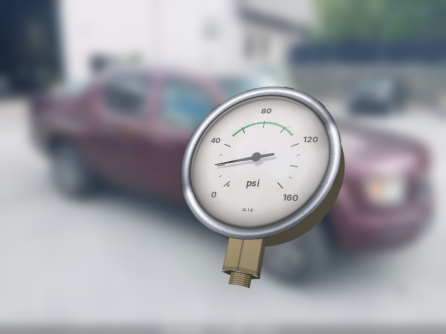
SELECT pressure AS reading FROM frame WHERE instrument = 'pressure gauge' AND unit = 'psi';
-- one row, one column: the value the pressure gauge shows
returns 20 psi
